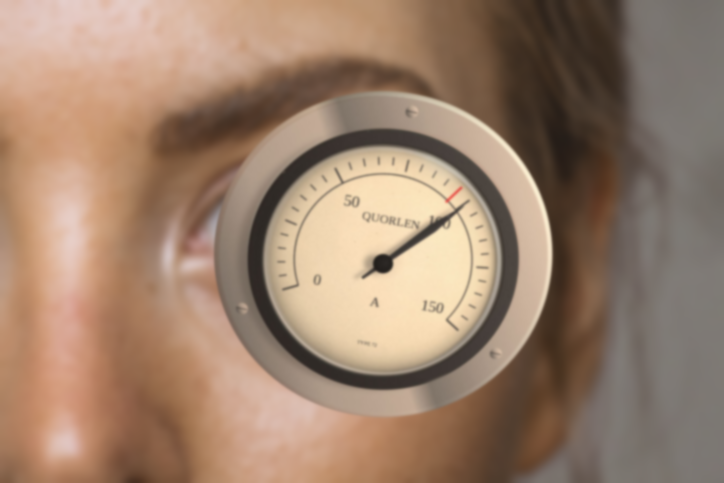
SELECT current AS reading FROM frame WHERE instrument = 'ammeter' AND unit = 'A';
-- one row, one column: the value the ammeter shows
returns 100 A
